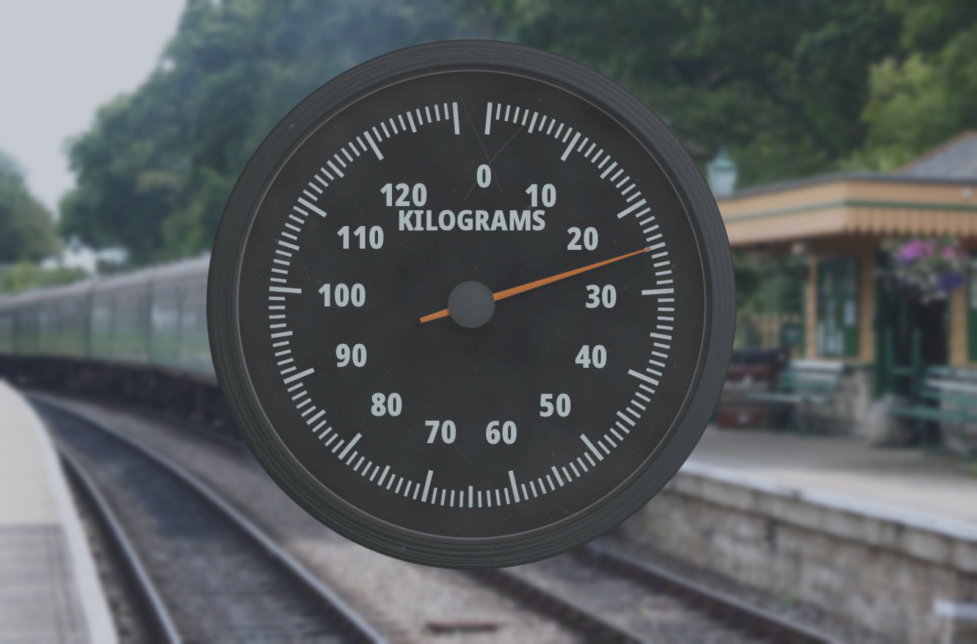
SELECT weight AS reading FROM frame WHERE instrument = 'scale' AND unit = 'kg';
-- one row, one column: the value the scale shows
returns 25 kg
